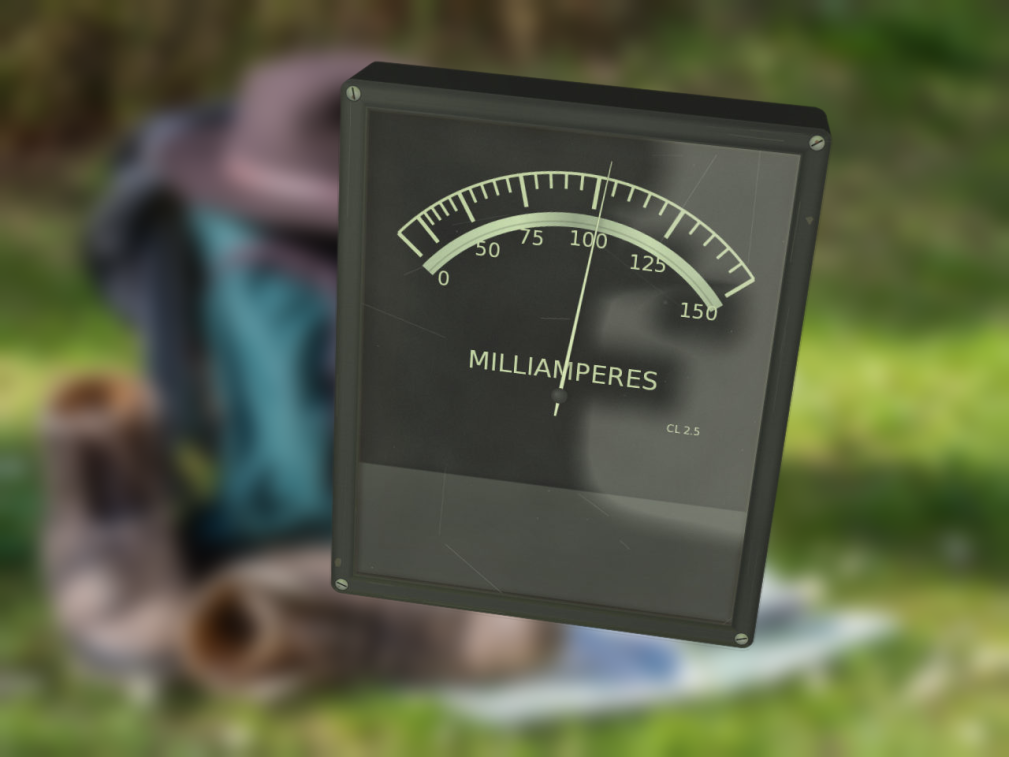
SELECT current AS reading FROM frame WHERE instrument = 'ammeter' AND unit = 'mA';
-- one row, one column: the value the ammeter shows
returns 102.5 mA
